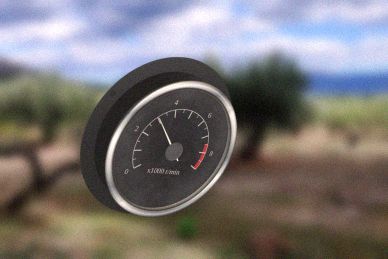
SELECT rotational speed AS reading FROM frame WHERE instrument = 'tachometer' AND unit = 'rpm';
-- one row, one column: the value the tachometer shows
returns 3000 rpm
